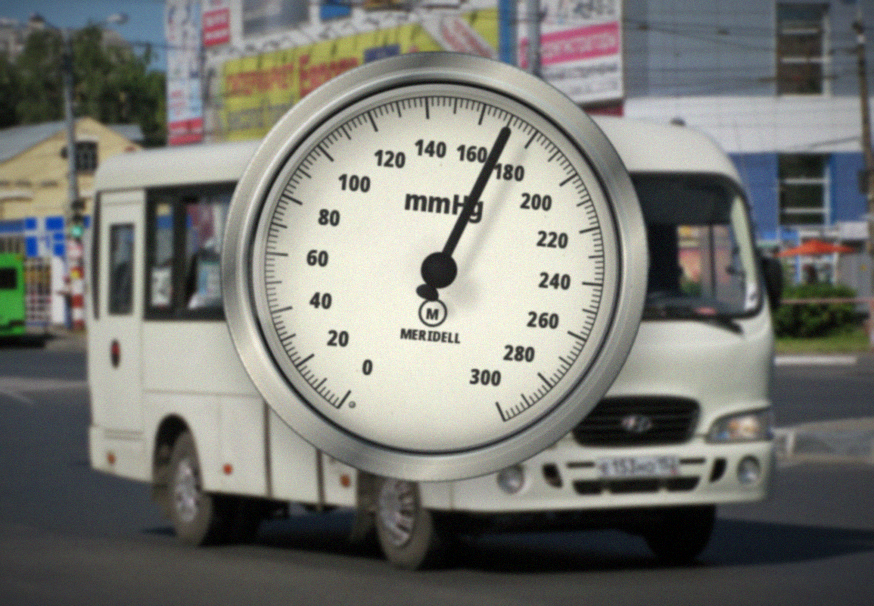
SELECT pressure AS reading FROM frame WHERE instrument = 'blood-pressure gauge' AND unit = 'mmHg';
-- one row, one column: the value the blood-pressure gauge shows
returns 170 mmHg
